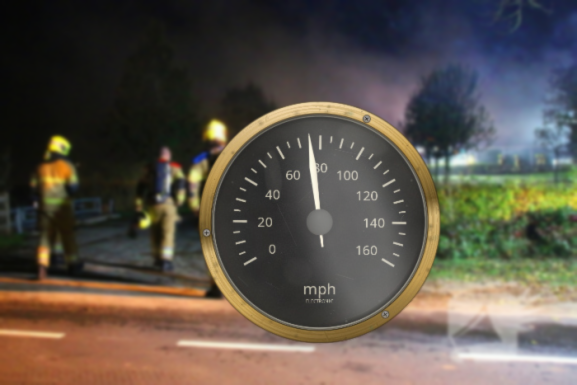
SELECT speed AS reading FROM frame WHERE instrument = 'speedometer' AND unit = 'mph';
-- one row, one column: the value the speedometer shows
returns 75 mph
